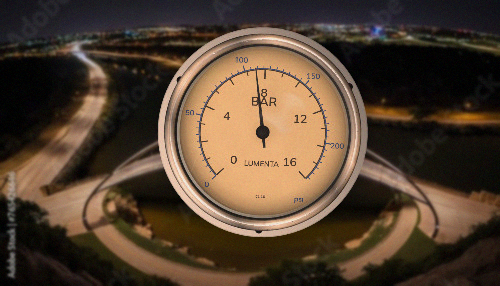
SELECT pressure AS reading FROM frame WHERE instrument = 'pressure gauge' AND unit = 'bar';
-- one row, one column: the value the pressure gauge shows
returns 7.5 bar
